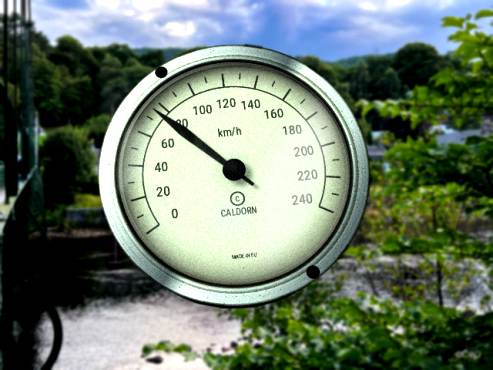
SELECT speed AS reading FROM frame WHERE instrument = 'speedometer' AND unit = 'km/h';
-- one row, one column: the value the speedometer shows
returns 75 km/h
